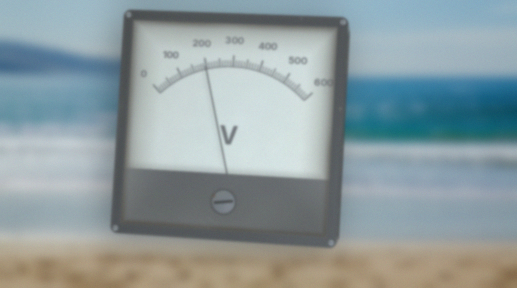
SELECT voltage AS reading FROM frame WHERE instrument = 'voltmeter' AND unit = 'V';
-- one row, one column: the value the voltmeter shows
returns 200 V
